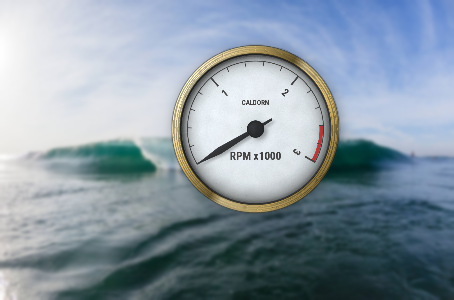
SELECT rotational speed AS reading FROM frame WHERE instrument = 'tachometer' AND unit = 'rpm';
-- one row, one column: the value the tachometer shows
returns 0 rpm
